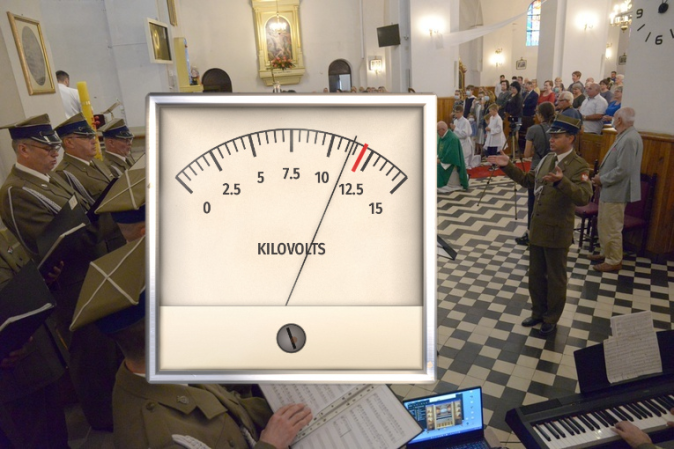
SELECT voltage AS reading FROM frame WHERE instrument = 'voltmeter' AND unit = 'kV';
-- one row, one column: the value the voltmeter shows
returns 11.25 kV
